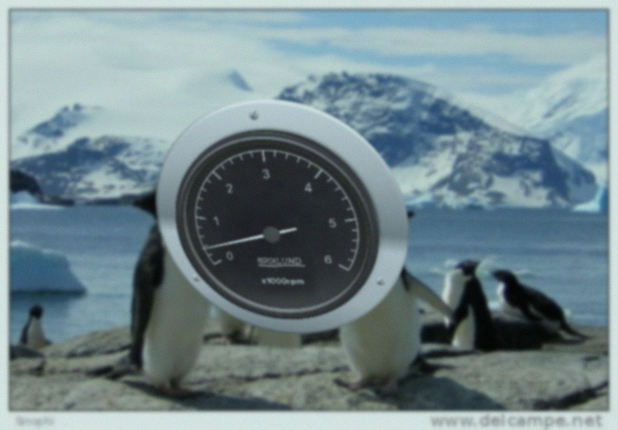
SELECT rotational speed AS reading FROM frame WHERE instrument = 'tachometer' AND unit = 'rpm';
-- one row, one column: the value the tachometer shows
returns 400 rpm
